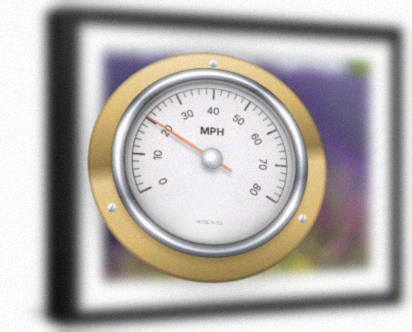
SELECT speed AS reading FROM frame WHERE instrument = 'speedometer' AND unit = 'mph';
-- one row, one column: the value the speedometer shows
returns 20 mph
